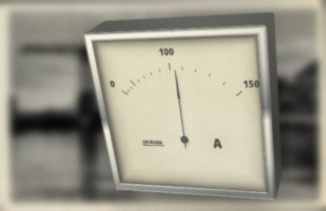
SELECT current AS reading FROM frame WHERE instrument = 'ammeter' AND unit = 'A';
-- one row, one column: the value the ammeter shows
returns 105 A
